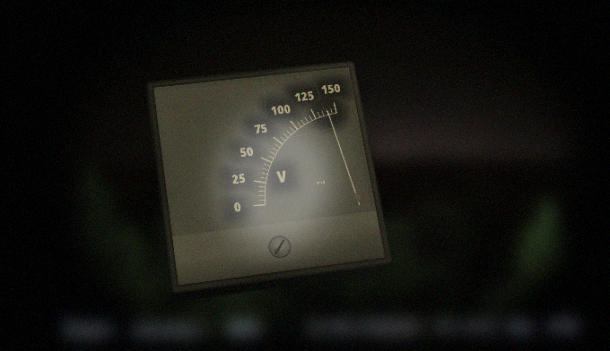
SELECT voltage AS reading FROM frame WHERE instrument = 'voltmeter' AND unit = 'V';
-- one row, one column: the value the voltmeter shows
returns 140 V
